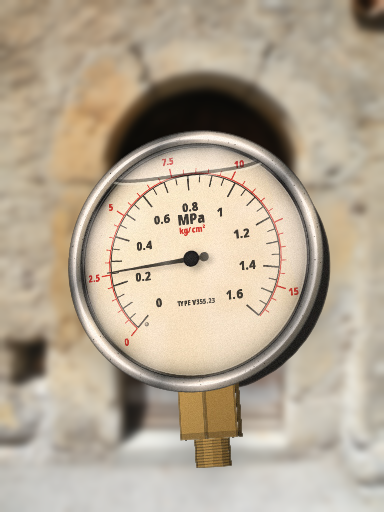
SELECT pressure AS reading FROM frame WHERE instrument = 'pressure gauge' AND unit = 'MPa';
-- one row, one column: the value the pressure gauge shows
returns 0.25 MPa
